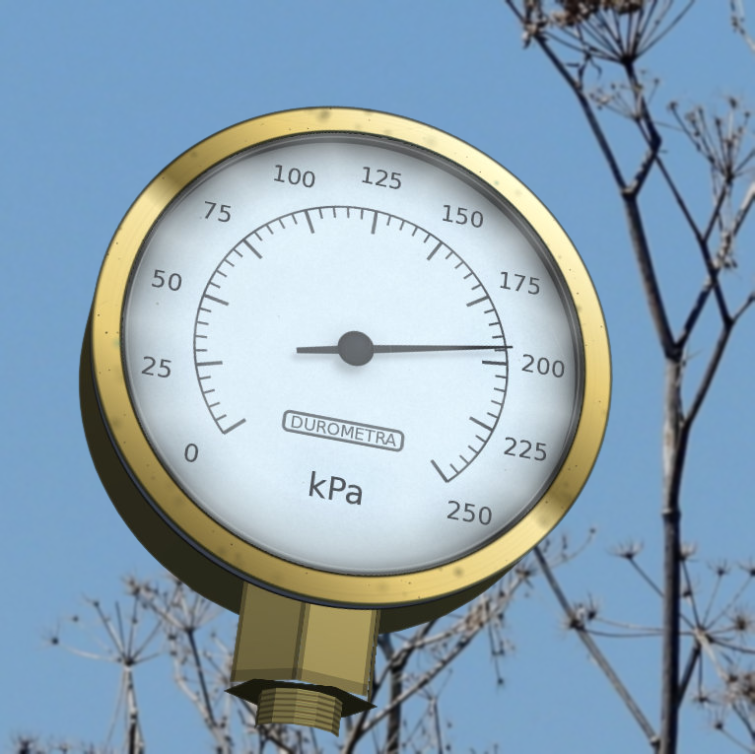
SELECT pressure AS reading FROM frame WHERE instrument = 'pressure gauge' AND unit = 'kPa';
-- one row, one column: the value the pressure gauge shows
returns 195 kPa
